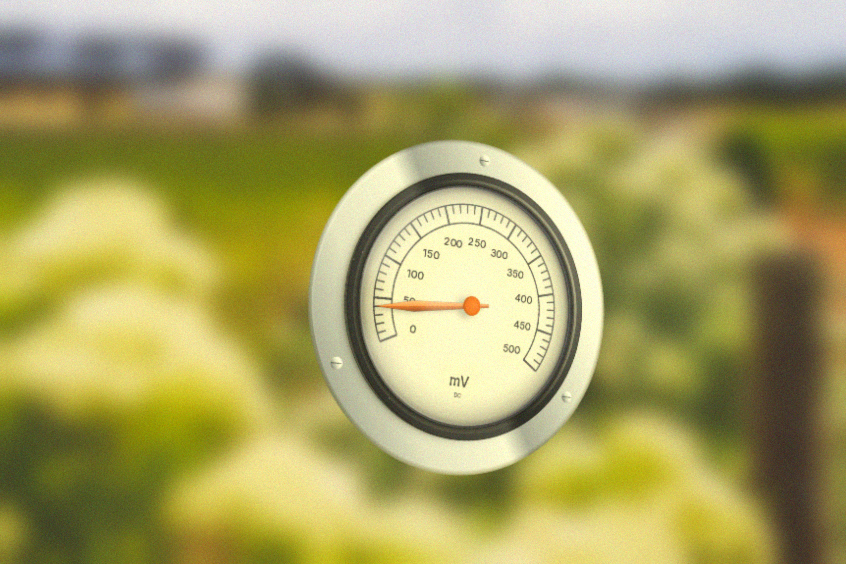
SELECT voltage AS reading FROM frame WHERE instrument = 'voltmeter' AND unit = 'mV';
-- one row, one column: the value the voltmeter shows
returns 40 mV
